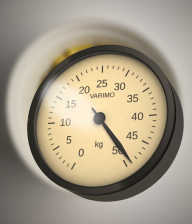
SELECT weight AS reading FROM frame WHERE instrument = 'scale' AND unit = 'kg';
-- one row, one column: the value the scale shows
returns 49 kg
